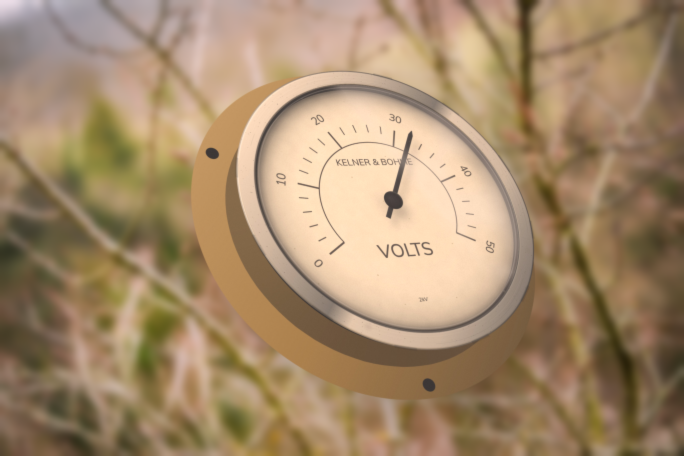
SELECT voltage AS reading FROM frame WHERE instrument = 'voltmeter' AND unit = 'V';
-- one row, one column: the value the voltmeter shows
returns 32 V
